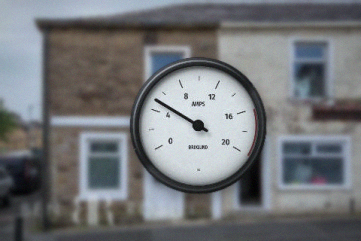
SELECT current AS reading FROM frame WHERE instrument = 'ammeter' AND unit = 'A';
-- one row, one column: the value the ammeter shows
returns 5 A
